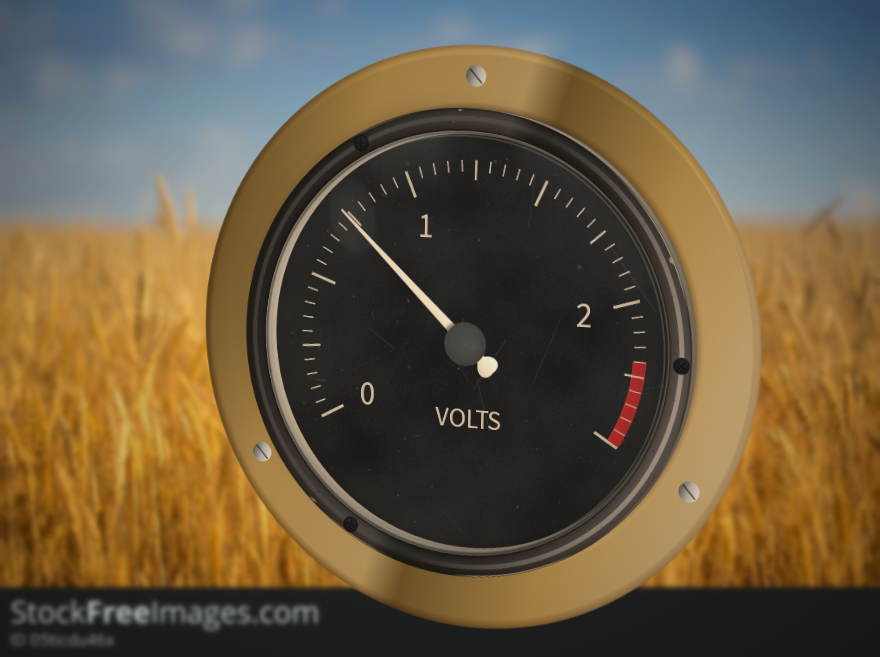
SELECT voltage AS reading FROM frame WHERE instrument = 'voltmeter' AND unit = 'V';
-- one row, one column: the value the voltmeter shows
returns 0.75 V
